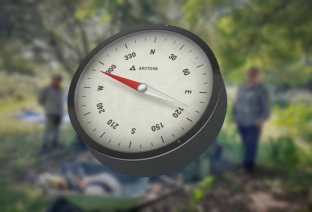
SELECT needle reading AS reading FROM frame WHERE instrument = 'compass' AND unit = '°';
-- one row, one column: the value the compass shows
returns 290 °
